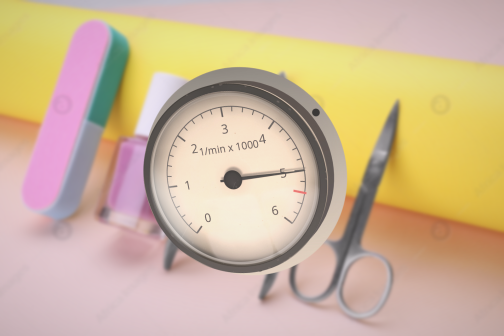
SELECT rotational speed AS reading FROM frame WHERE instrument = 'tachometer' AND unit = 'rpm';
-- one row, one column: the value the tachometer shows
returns 5000 rpm
